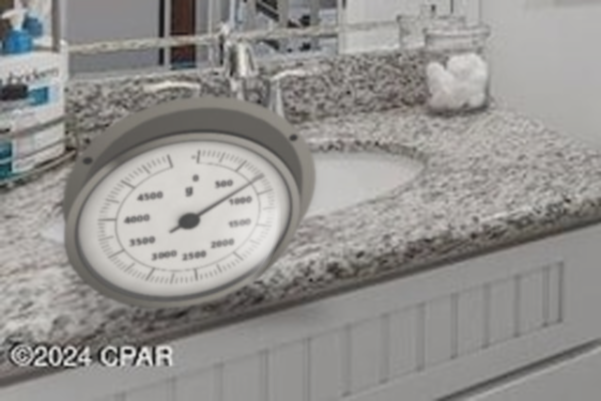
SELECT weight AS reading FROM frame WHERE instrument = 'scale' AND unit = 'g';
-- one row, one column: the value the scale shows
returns 750 g
